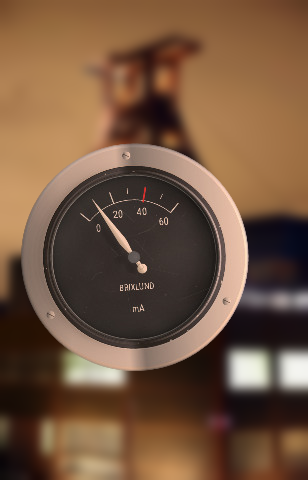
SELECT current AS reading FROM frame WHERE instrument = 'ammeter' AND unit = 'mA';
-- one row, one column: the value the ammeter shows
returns 10 mA
